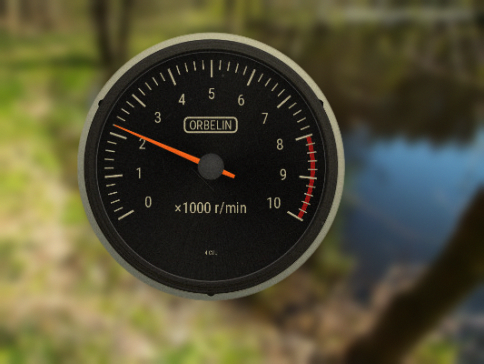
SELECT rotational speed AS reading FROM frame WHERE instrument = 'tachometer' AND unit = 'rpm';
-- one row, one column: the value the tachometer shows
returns 2200 rpm
